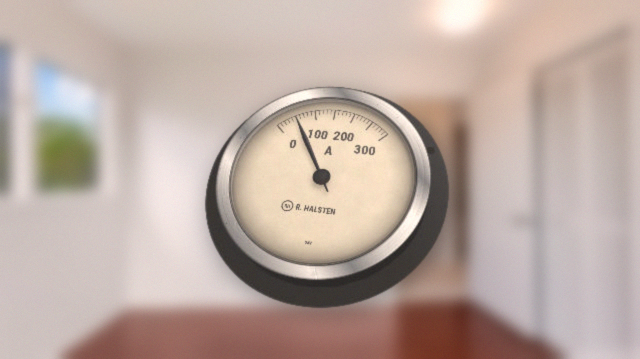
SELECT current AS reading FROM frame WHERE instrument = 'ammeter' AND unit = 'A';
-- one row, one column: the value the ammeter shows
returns 50 A
